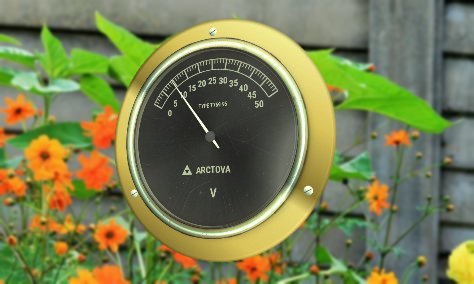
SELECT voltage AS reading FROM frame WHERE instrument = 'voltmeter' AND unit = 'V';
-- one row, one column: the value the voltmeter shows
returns 10 V
